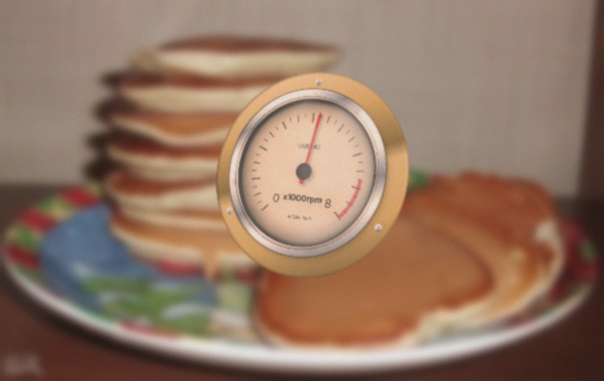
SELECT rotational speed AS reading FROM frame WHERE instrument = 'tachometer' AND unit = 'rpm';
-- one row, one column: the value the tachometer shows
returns 4250 rpm
